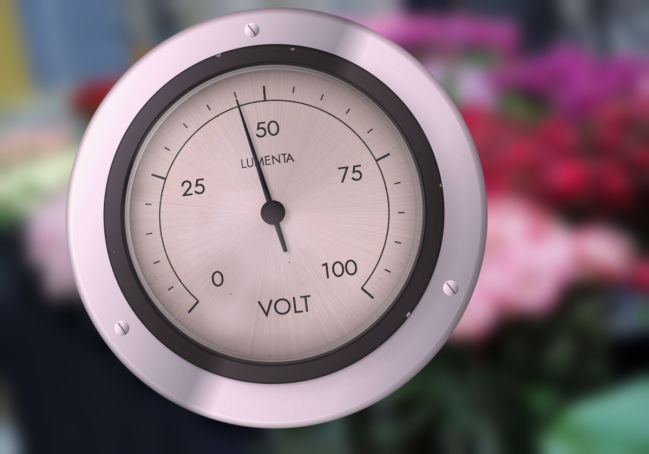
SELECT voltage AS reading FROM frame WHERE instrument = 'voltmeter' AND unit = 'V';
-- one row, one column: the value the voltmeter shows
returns 45 V
